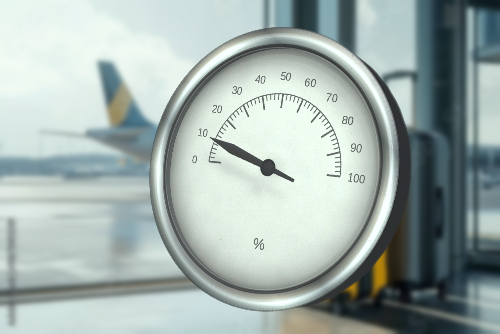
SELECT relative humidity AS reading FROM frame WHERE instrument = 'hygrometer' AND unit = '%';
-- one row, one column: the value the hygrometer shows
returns 10 %
